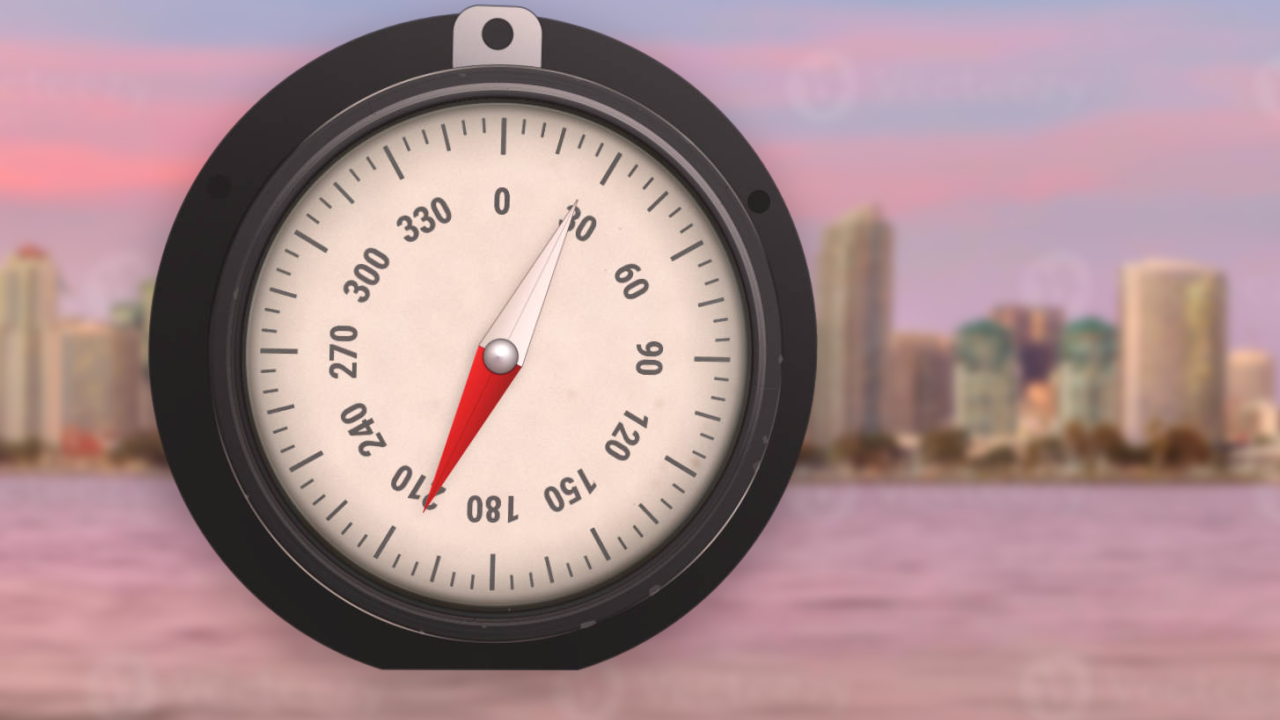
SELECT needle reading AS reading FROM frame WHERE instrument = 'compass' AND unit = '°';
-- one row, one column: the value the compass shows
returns 205 °
